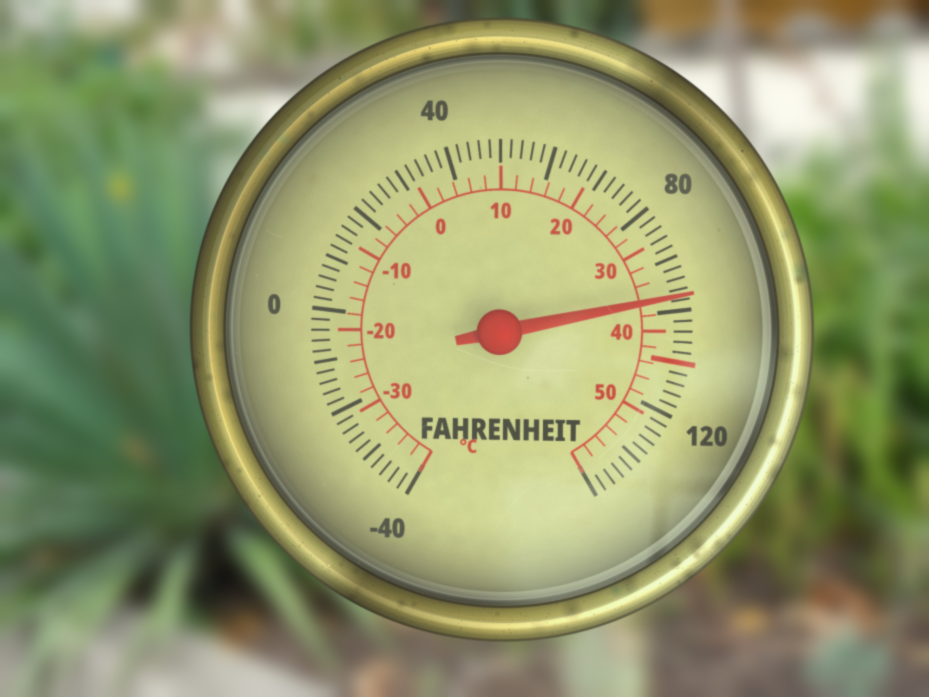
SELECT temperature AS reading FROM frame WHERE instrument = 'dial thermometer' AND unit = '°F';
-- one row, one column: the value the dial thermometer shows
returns 97 °F
